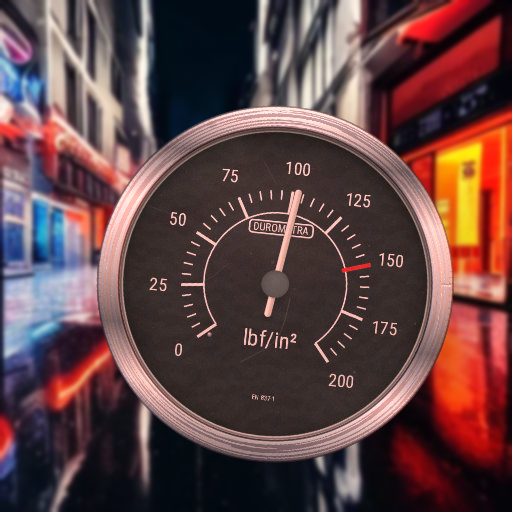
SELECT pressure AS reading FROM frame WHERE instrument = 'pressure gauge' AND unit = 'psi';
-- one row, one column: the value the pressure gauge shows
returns 102.5 psi
